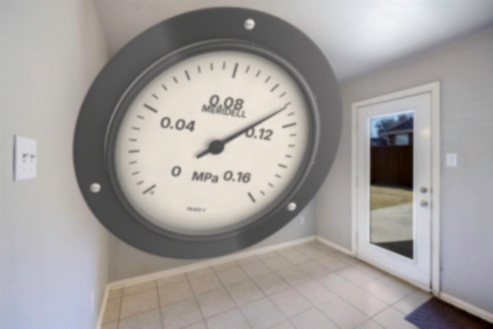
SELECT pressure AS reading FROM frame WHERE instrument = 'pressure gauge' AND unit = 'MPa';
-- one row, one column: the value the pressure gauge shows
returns 0.11 MPa
